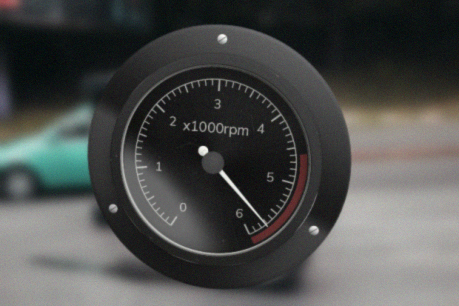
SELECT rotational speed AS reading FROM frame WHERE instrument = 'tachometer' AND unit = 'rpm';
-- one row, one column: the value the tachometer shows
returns 5700 rpm
